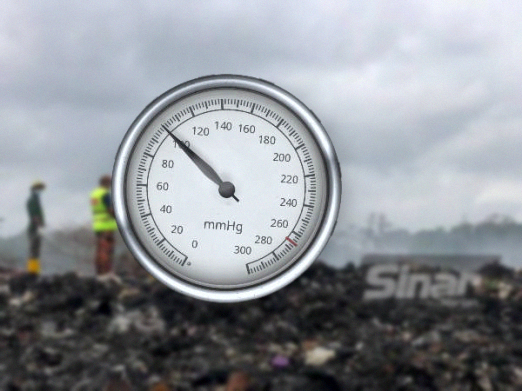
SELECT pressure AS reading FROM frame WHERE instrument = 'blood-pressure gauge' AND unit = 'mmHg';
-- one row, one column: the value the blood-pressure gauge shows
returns 100 mmHg
